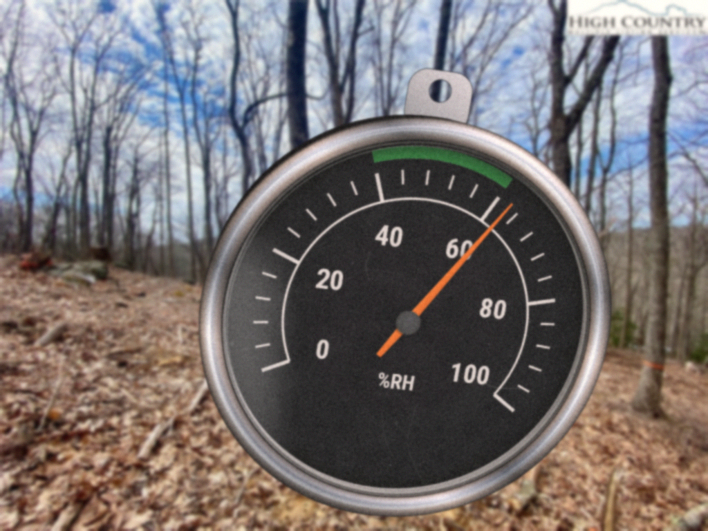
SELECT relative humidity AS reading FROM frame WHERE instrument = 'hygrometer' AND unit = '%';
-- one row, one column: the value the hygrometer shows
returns 62 %
